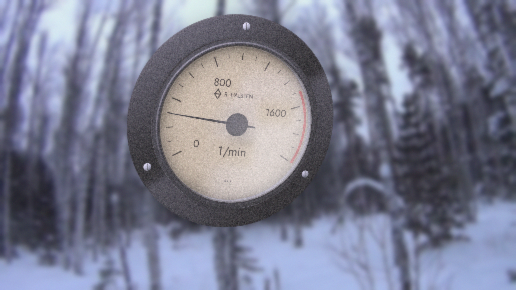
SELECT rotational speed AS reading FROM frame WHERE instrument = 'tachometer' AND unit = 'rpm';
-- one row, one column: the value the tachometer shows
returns 300 rpm
